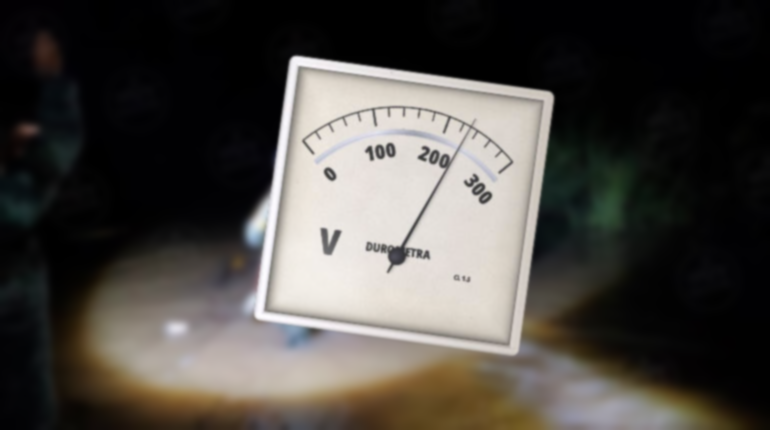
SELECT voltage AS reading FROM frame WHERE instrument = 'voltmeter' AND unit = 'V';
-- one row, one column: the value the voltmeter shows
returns 230 V
